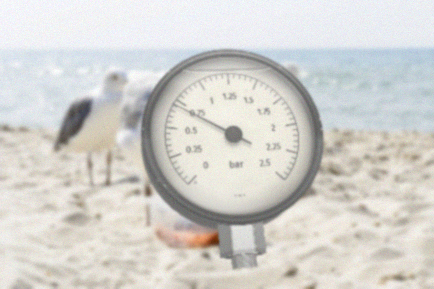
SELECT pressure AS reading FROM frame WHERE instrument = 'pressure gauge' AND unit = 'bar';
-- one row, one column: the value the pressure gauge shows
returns 0.7 bar
